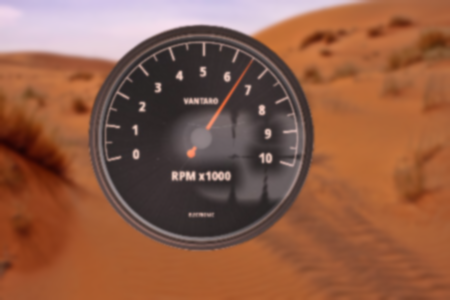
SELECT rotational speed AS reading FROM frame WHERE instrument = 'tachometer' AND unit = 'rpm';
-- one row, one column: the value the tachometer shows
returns 6500 rpm
